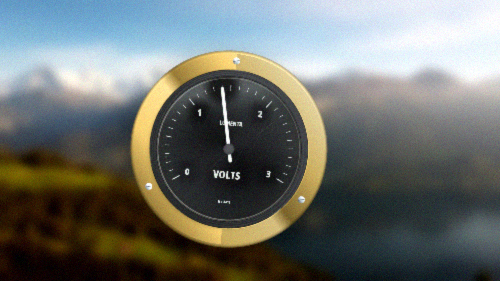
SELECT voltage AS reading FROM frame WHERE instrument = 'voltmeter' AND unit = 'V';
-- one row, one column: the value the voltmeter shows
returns 1.4 V
